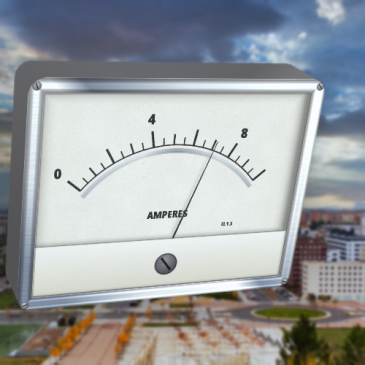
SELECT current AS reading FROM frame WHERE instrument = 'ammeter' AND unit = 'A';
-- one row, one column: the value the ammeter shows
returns 7 A
